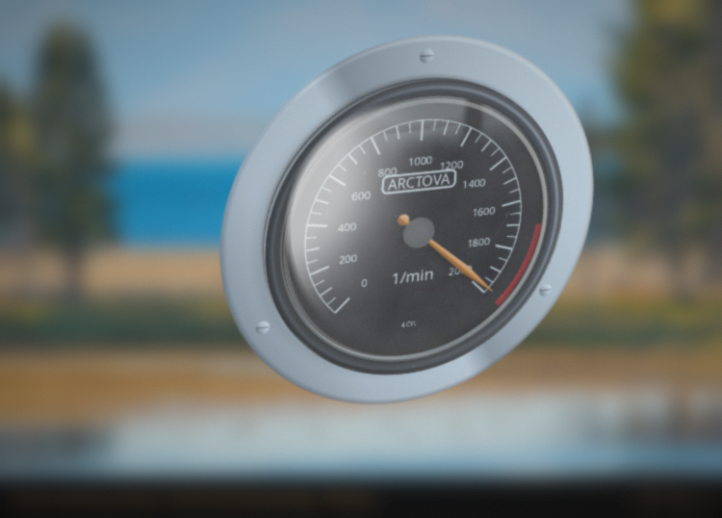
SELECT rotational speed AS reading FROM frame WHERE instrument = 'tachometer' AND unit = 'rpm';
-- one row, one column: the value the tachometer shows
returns 1975 rpm
